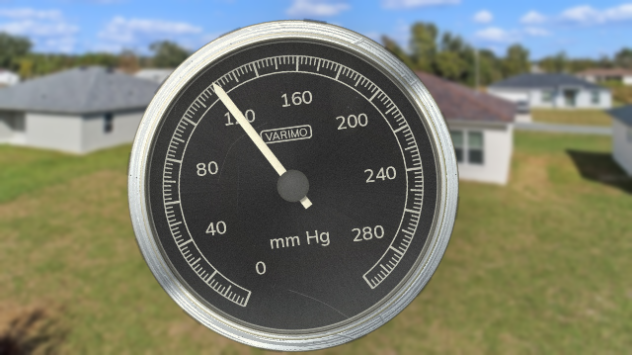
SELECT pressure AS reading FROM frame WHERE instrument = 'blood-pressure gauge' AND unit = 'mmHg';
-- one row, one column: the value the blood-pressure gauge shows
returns 120 mmHg
